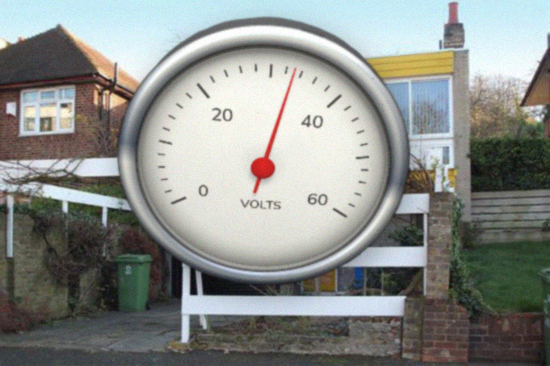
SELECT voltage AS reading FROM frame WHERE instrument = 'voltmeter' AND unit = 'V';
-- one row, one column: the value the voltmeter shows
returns 33 V
